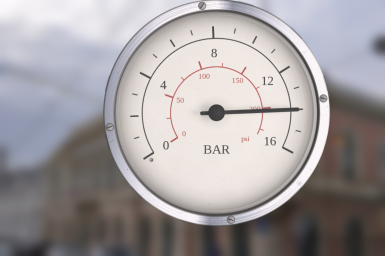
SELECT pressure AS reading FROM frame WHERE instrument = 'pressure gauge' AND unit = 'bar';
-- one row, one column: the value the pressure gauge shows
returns 14 bar
